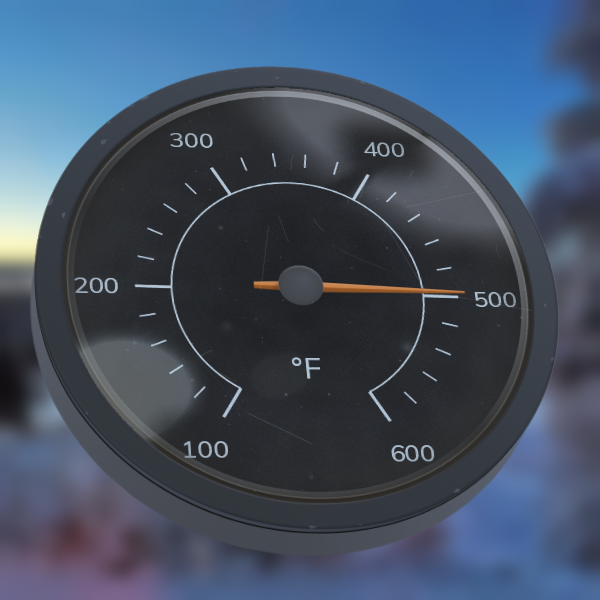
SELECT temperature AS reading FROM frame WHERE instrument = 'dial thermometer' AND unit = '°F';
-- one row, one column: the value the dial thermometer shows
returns 500 °F
